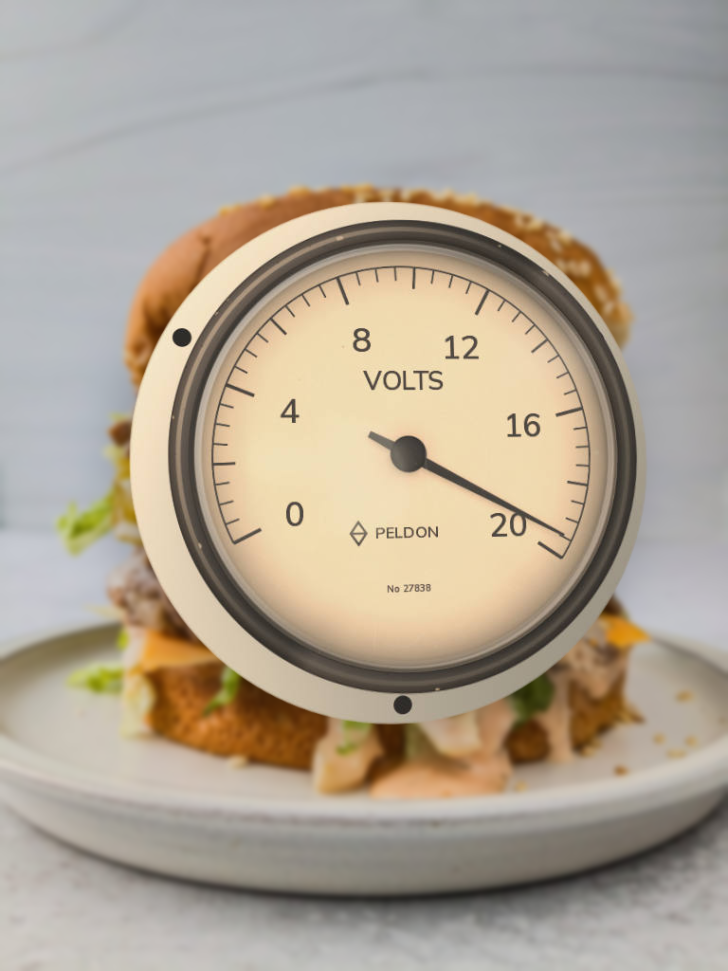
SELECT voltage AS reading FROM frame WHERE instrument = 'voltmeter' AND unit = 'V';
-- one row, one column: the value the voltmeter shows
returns 19.5 V
